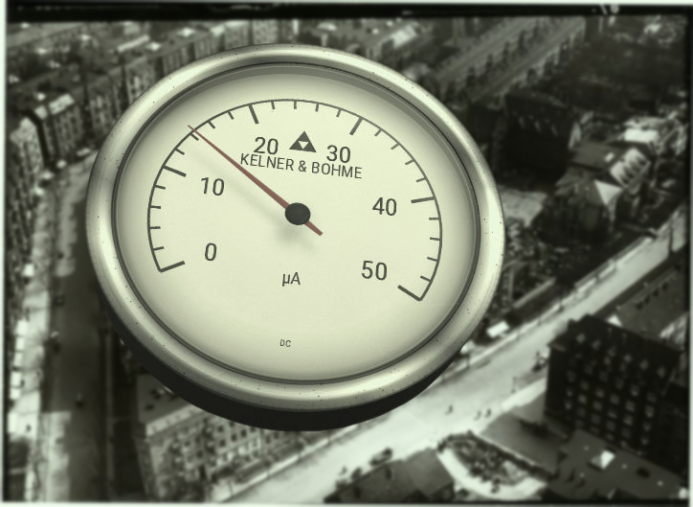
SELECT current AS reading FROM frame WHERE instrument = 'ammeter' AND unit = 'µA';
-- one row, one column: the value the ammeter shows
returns 14 µA
